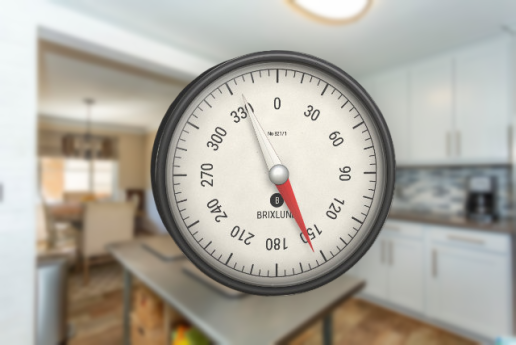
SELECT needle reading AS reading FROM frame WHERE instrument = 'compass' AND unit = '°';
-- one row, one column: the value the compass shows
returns 155 °
